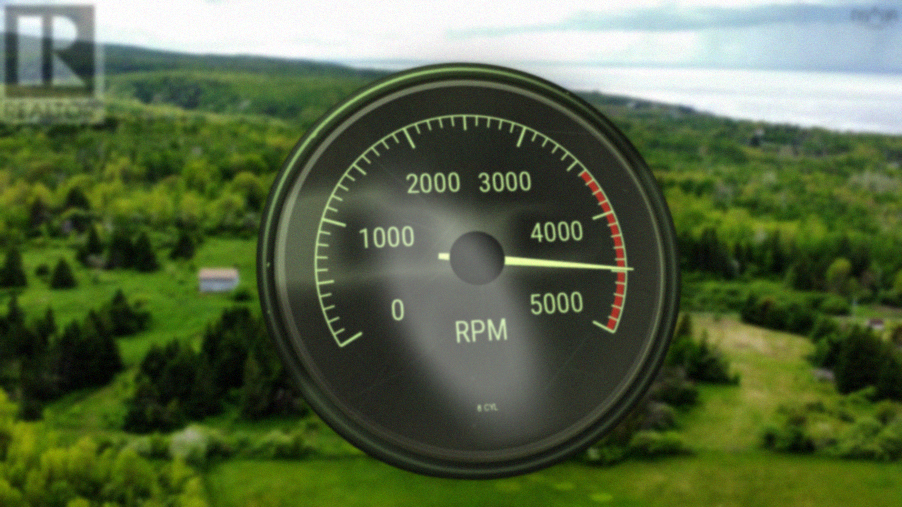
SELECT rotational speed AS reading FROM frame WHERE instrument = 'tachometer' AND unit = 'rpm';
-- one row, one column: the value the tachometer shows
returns 4500 rpm
